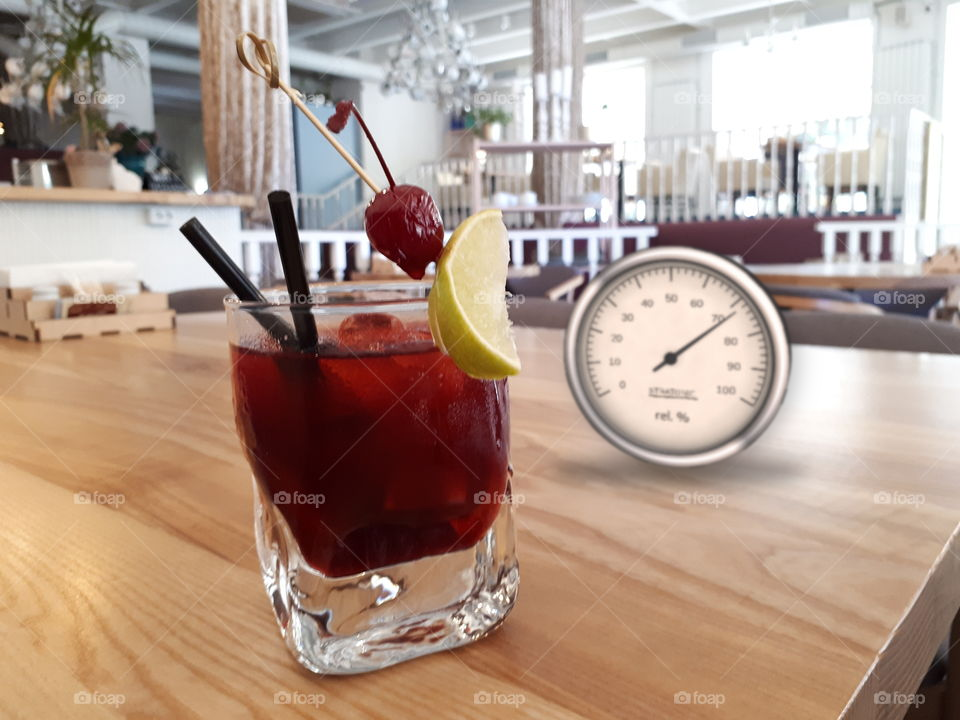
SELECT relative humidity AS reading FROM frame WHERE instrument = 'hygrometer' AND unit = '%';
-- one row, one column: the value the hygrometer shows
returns 72 %
